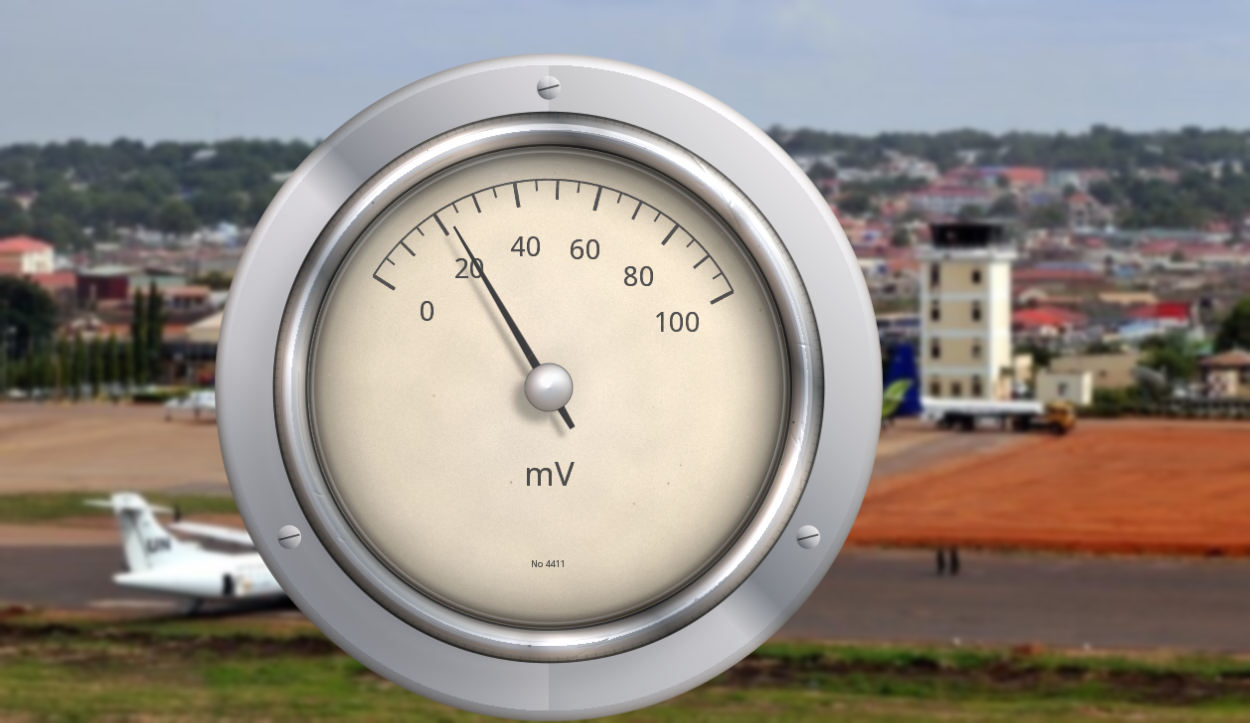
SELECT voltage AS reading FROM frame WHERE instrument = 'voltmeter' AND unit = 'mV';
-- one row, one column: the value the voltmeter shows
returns 22.5 mV
